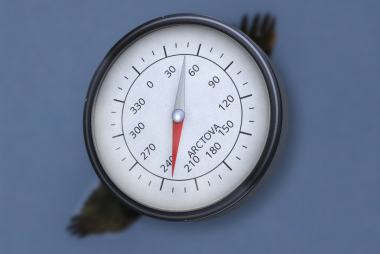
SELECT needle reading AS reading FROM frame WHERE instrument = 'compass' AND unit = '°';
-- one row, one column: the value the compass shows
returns 230 °
